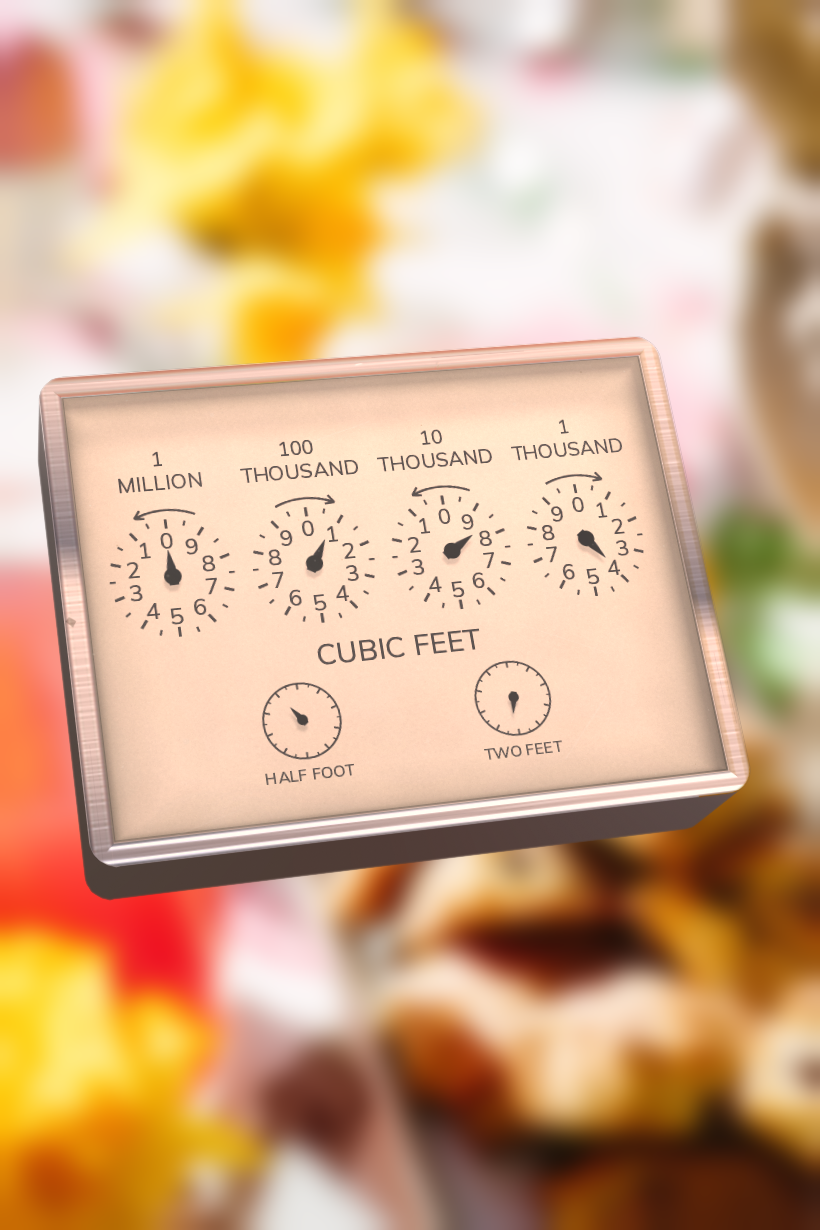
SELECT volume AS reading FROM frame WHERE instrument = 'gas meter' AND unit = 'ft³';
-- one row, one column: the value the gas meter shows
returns 8400 ft³
